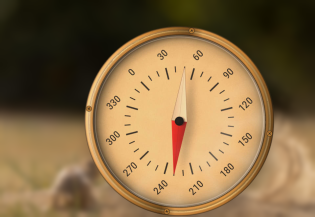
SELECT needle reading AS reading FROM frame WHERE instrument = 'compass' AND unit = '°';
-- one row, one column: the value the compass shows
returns 230 °
